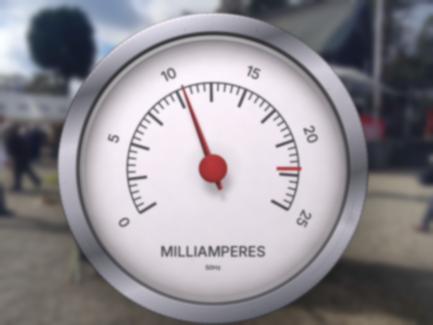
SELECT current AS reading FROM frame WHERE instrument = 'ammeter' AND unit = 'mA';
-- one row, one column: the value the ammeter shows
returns 10.5 mA
